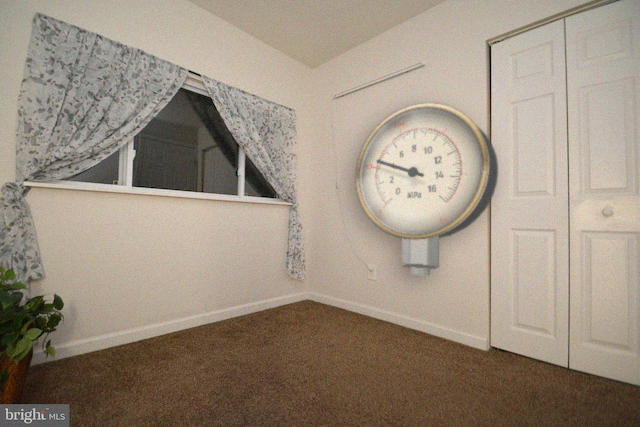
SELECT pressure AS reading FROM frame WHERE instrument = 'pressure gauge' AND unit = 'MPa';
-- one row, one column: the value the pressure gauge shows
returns 4 MPa
